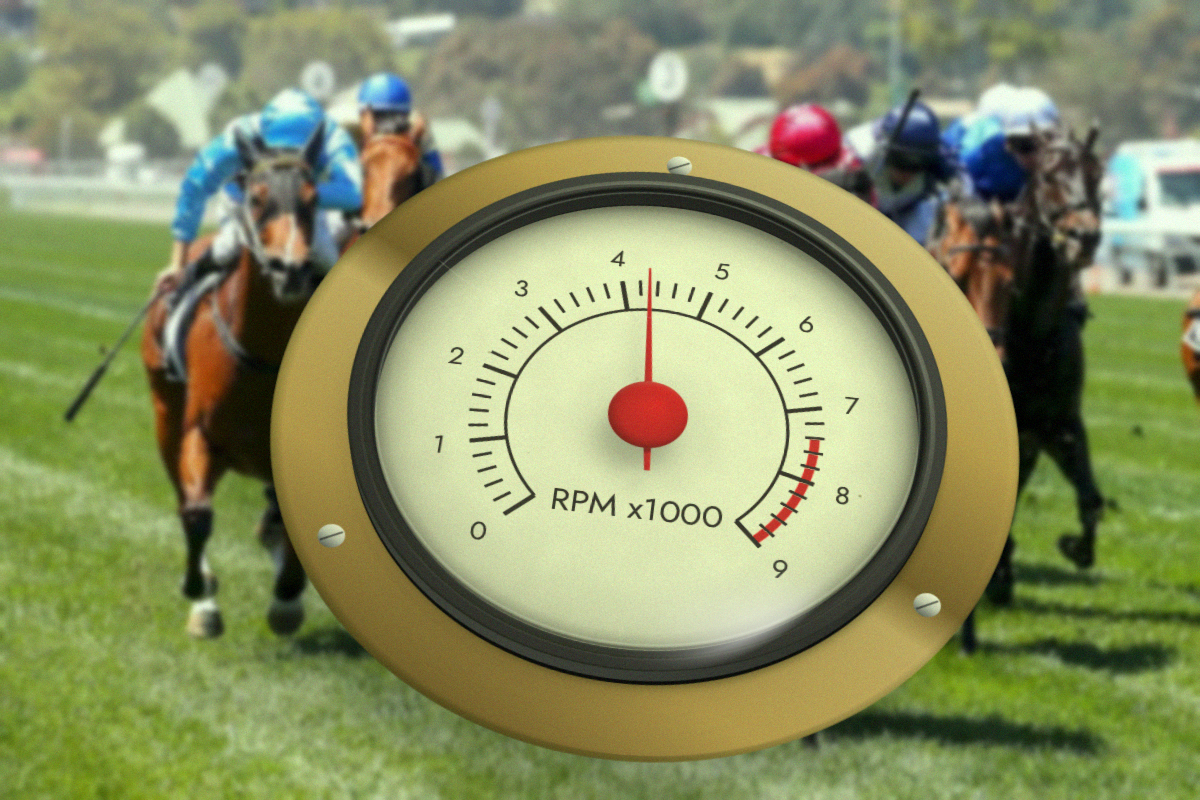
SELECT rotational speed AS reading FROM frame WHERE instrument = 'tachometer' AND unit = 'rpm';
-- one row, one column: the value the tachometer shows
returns 4300 rpm
